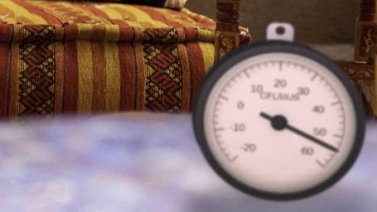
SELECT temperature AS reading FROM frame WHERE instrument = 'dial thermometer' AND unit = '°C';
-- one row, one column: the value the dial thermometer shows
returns 54 °C
